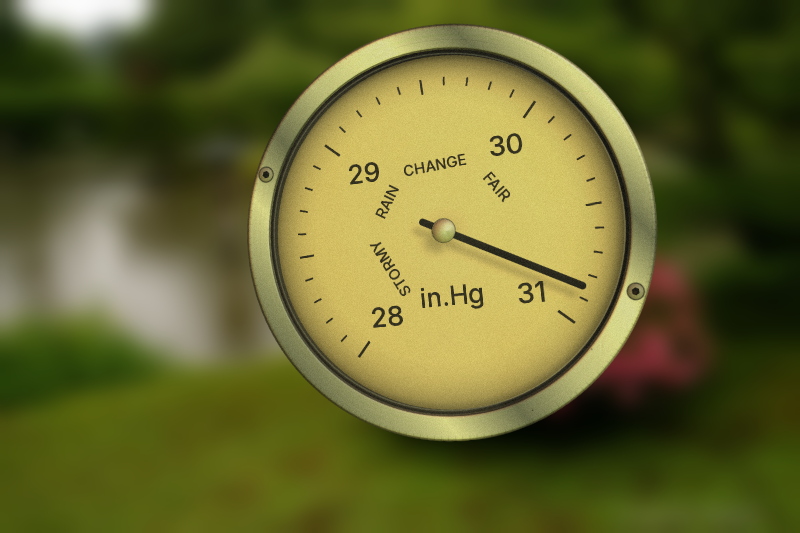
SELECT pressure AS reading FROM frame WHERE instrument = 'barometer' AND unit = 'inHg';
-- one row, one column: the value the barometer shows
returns 30.85 inHg
